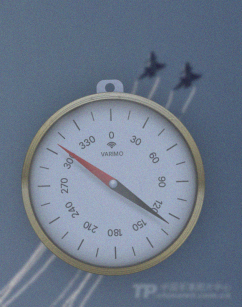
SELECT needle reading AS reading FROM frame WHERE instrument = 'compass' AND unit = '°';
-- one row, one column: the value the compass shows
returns 307.5 °
